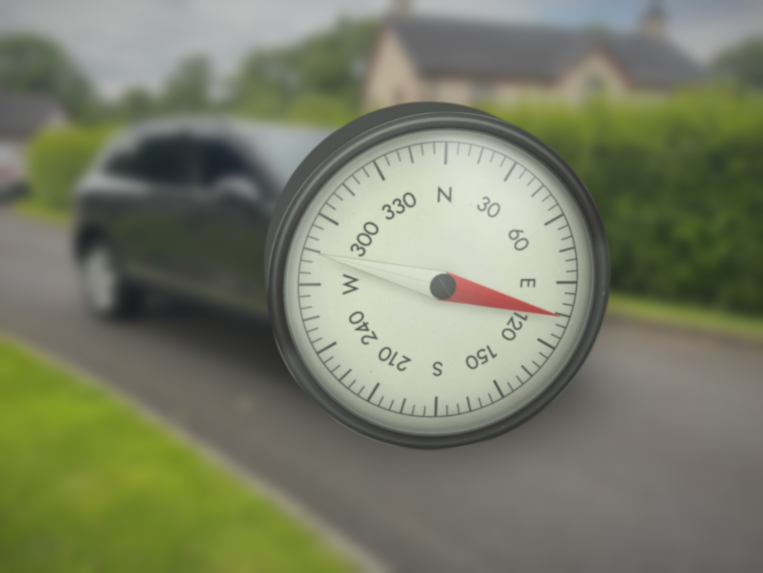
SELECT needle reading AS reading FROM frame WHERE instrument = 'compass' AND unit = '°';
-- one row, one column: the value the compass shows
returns 105 °
